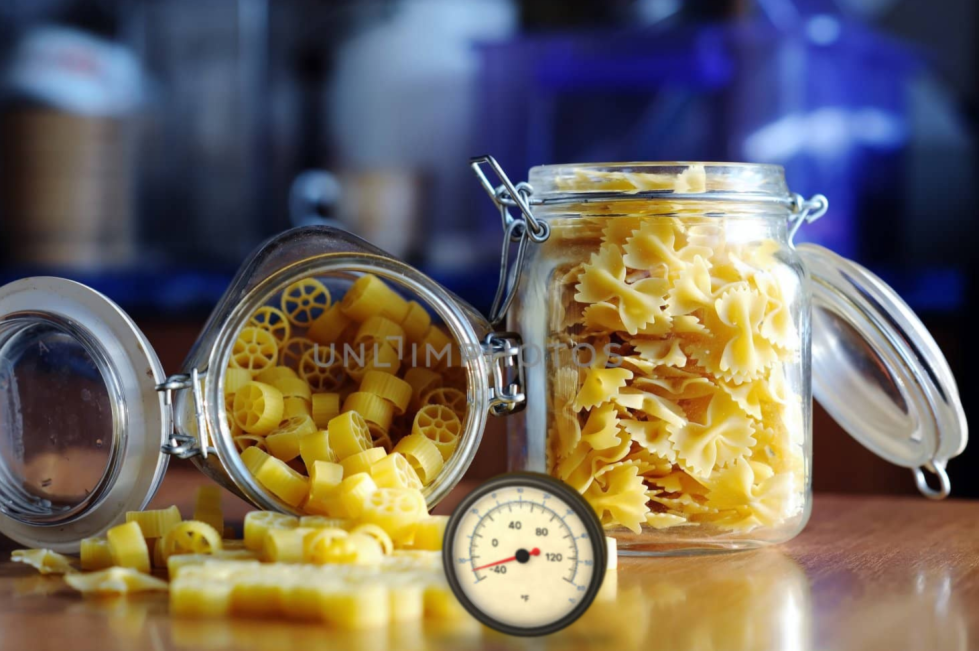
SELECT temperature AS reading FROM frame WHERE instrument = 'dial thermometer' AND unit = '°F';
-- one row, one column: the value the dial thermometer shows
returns -30 °F
